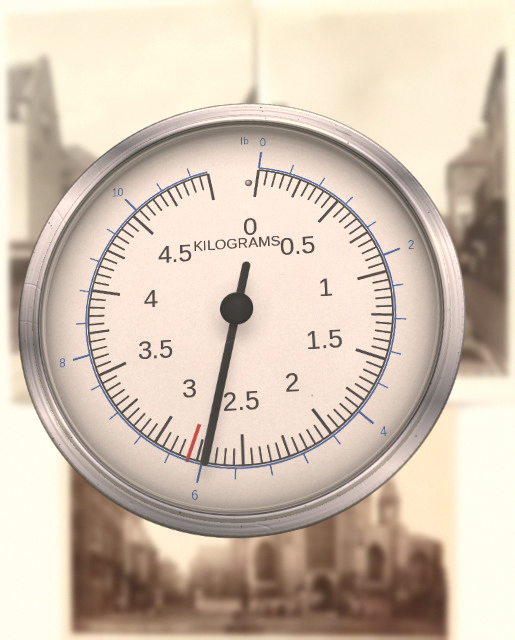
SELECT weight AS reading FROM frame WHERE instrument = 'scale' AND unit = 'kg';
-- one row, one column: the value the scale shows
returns 2.7 kg
